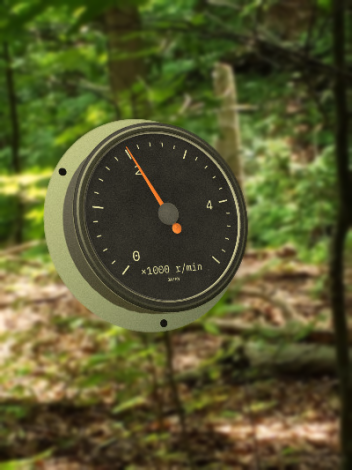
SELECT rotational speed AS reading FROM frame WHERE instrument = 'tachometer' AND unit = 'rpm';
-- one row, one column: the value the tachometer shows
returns 2000 rpm
